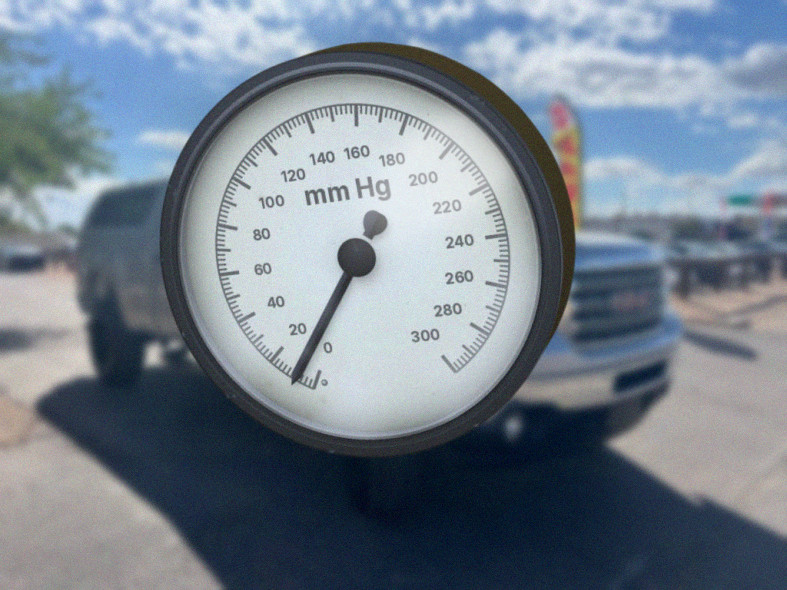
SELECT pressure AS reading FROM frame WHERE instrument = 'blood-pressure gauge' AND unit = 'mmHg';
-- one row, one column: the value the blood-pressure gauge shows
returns 8 mmHg
